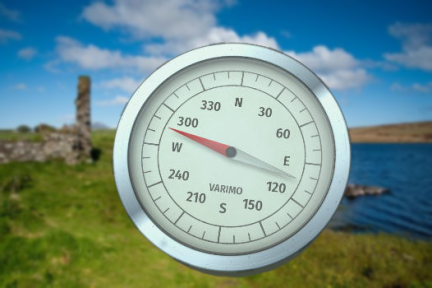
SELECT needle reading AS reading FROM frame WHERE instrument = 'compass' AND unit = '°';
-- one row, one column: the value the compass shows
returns 285 °
